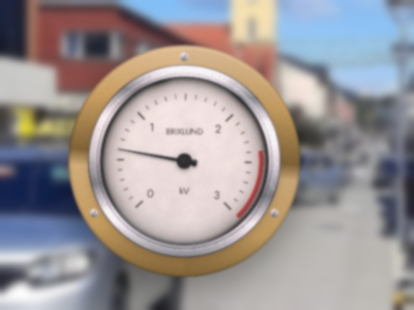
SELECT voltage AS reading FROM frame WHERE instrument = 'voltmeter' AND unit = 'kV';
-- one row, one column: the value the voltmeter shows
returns 0.6 kV
